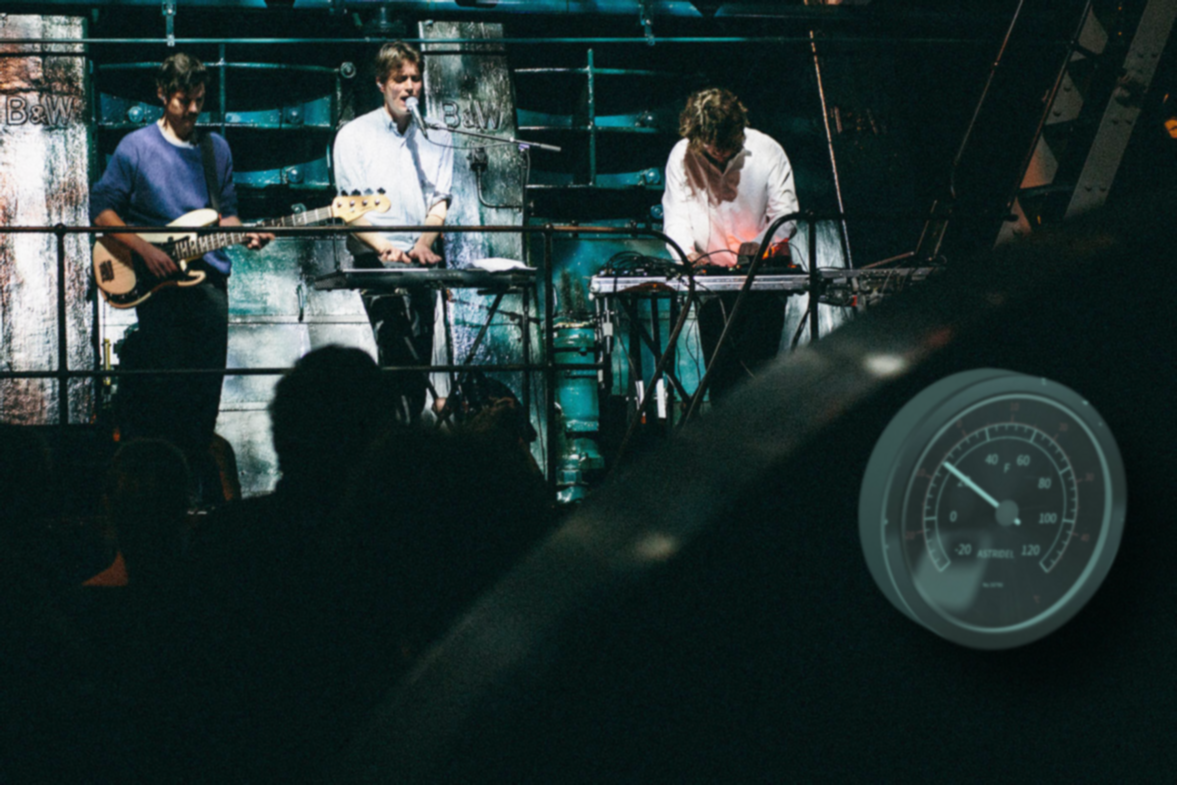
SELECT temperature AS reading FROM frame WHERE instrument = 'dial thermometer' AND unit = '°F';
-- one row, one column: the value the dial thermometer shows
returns 20 °F
